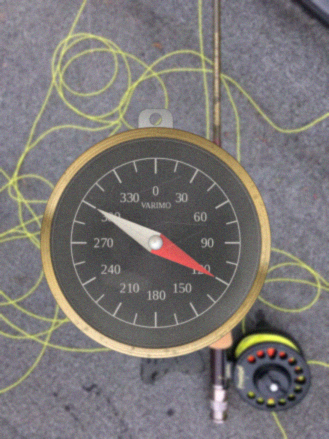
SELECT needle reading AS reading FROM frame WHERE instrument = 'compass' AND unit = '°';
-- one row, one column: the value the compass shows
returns 120 °
